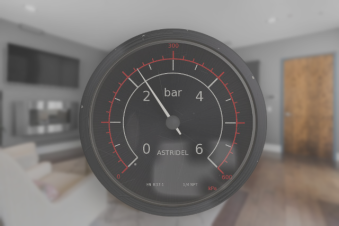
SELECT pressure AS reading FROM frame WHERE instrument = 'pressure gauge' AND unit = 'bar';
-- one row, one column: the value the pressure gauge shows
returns 2.25 bar
